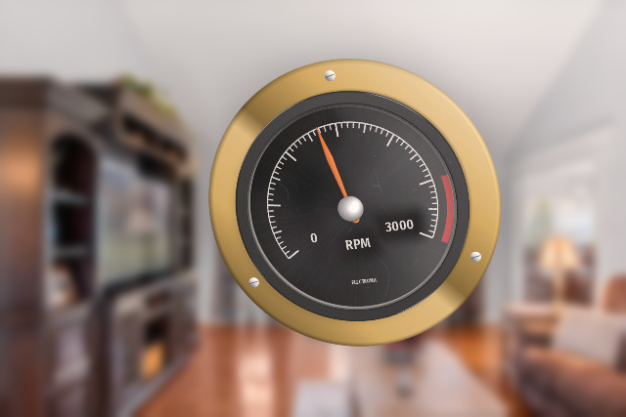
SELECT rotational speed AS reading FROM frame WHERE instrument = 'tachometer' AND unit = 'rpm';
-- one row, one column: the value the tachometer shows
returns 1350 rpm
